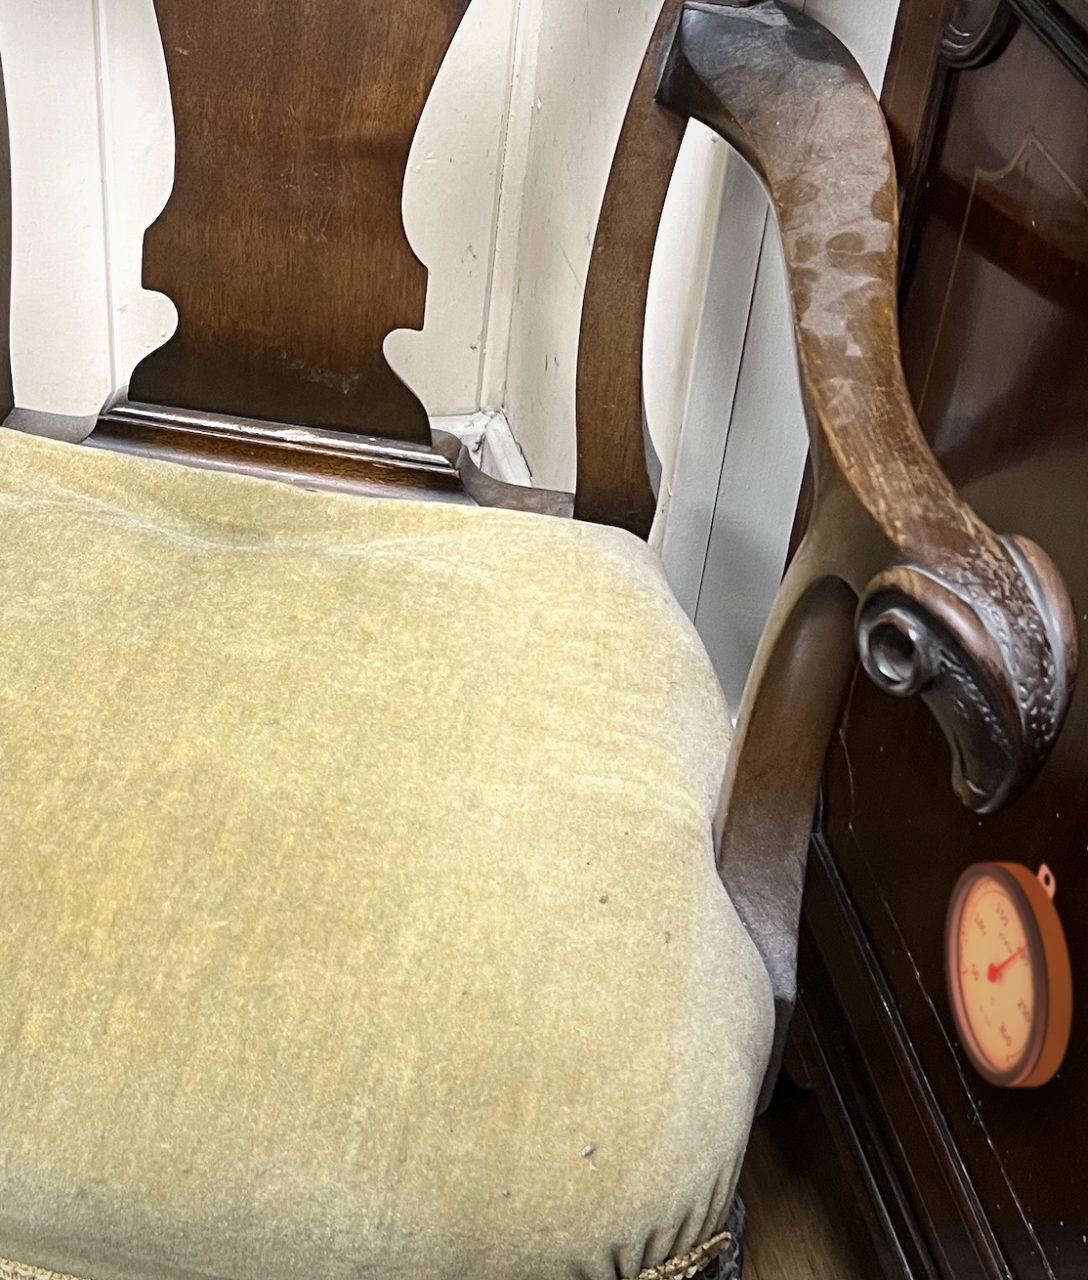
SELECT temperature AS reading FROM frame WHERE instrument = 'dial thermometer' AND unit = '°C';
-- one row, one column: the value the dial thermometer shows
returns 200 °C
